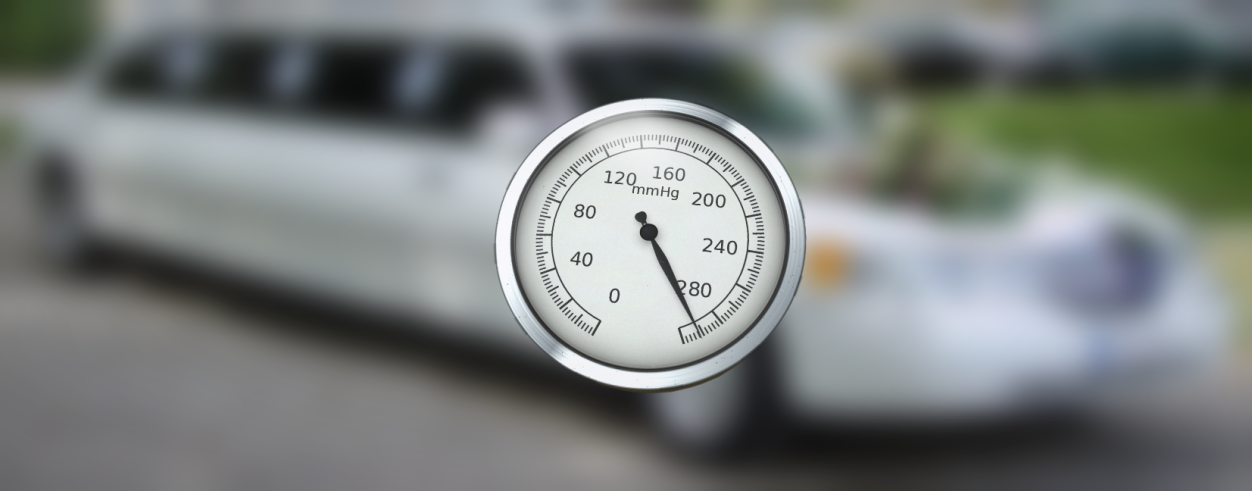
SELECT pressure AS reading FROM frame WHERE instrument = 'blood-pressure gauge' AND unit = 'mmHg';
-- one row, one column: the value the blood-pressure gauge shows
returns 292 mmHg
